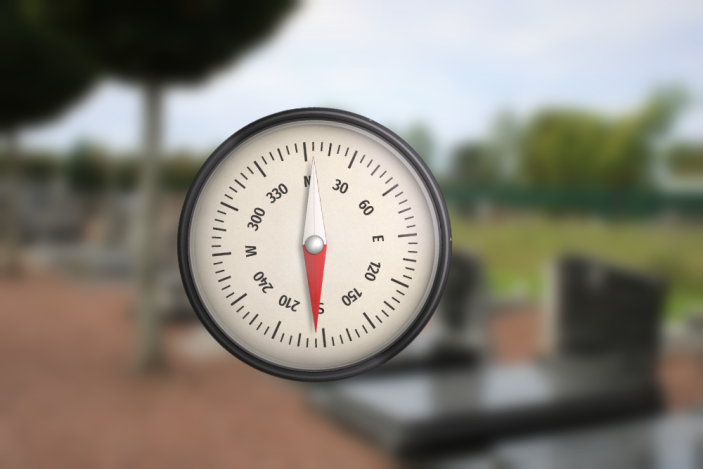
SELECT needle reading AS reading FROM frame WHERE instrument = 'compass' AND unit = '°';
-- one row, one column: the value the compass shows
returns 185 °
